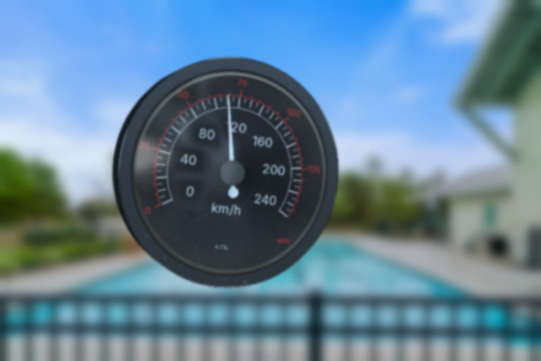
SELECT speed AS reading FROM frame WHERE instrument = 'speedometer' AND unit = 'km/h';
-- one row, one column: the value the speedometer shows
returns 110 km/h
